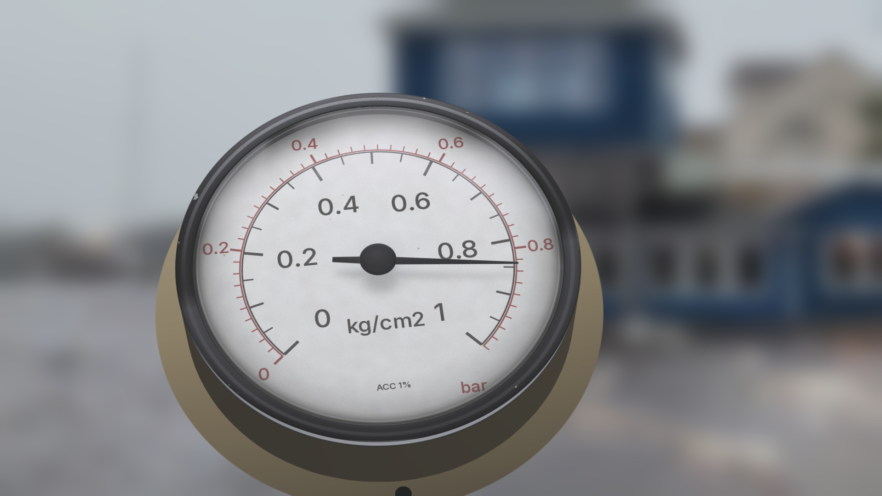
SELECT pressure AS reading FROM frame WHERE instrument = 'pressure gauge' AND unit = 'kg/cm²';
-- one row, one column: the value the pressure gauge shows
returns 0.85 kg/cm²
